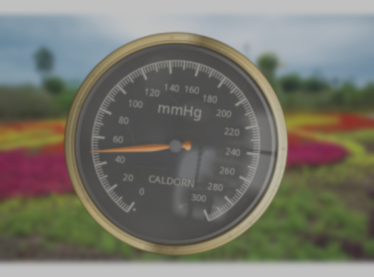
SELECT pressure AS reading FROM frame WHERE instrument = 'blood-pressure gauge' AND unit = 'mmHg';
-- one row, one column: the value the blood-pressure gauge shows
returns 50 mmHg
